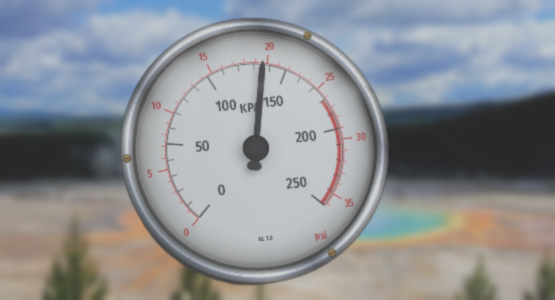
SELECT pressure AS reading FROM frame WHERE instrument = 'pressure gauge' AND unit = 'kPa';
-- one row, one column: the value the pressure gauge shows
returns 135 kPa
